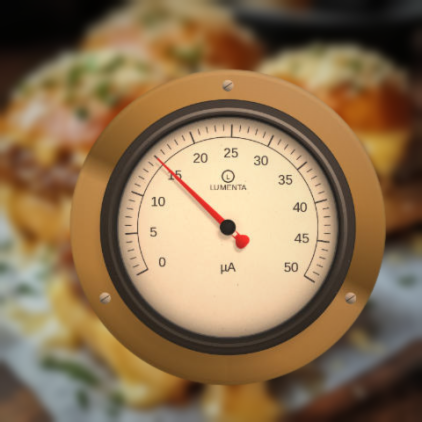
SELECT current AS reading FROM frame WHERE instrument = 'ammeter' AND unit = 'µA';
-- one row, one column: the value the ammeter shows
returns 15 µA
